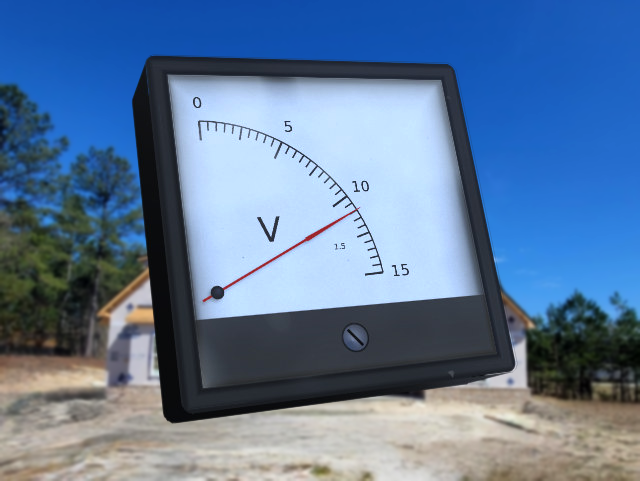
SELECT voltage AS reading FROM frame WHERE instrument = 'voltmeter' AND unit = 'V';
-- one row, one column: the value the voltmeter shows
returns 11 V
